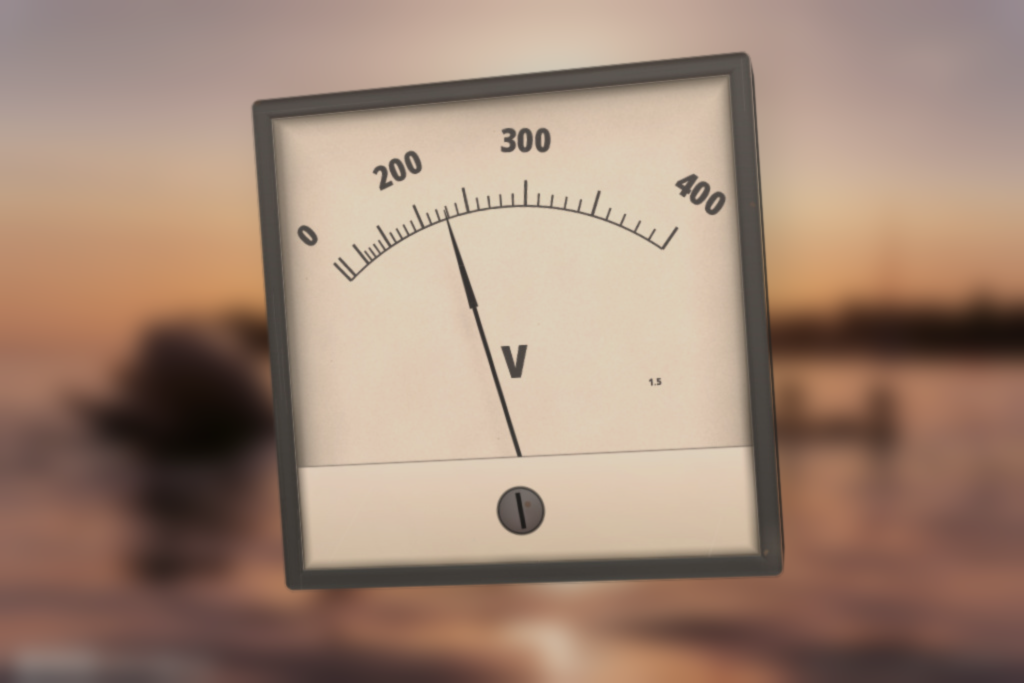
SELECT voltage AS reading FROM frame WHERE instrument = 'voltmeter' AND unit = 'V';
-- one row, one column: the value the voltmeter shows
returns 230 V
